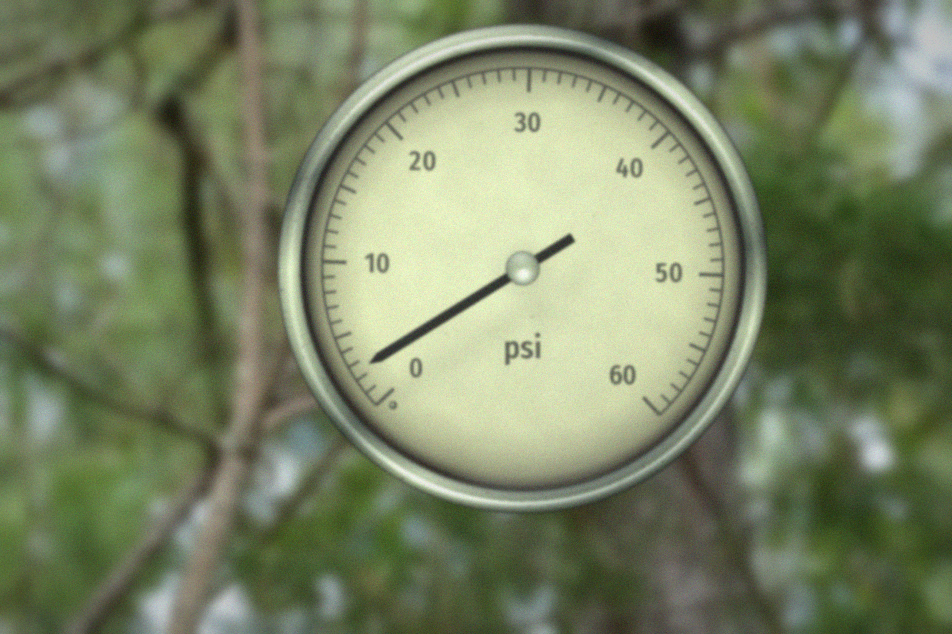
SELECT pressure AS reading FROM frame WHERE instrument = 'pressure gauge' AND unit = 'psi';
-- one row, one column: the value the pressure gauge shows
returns 2.5 psi
